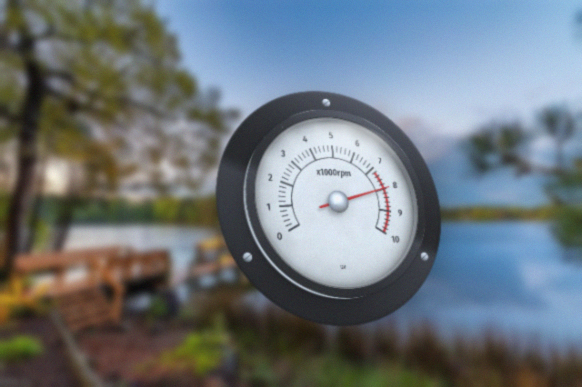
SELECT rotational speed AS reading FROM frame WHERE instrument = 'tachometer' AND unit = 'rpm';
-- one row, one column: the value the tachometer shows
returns 8000 rpm
